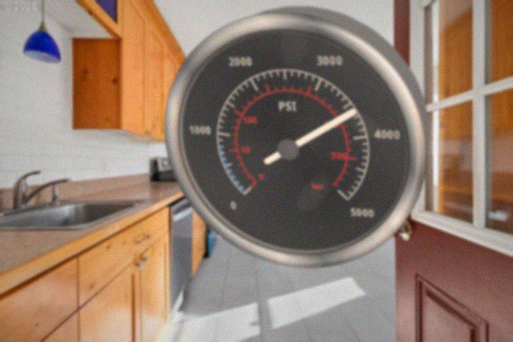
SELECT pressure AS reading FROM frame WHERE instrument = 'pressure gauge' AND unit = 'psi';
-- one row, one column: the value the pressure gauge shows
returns 3600 psi
